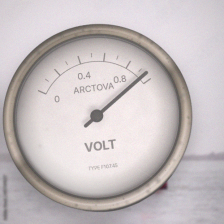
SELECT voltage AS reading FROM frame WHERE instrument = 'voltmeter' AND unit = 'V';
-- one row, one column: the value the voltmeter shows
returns 0.95 V
